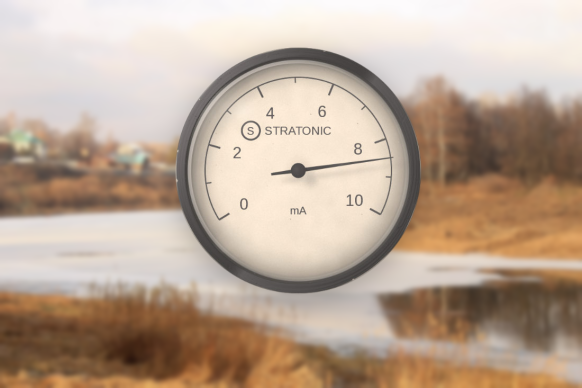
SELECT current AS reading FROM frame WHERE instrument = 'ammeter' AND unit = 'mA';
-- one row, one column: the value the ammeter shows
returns 8.5 mA
